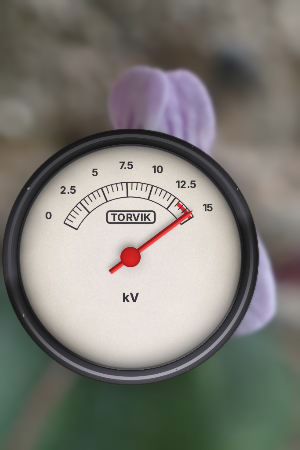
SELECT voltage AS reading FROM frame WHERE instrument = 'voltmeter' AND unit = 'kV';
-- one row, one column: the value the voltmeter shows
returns 14.5 kV
